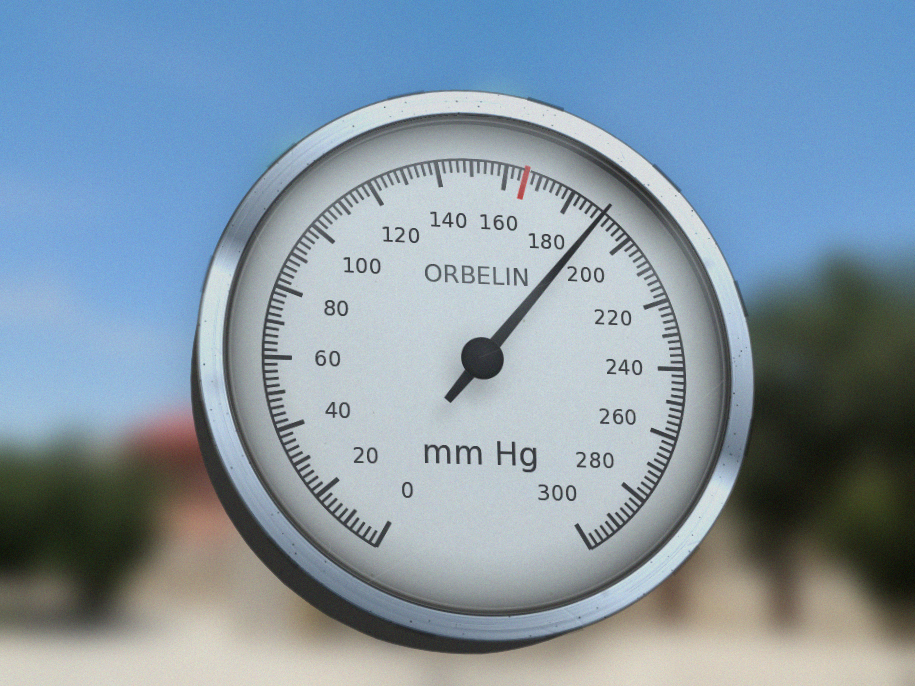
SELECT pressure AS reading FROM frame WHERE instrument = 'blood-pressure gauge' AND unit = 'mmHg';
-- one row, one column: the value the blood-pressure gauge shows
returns 190 mmHg
